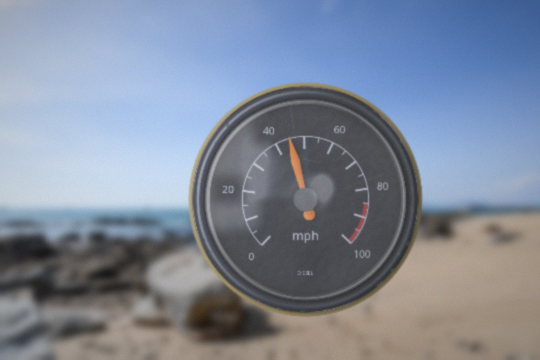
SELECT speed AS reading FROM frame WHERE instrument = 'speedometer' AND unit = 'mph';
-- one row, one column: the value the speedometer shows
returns 45 mph
